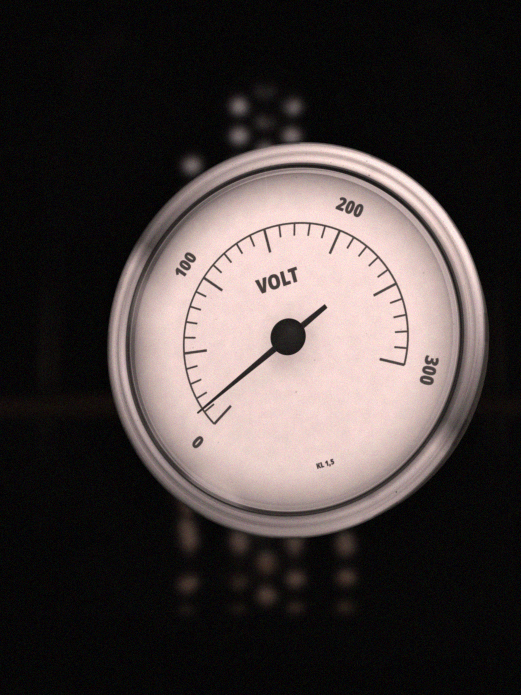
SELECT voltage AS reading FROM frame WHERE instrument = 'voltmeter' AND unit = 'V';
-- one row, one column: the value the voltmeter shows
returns 10 V
